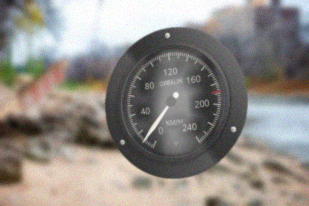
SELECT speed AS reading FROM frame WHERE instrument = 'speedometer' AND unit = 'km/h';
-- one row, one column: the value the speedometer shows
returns 10 km/h
